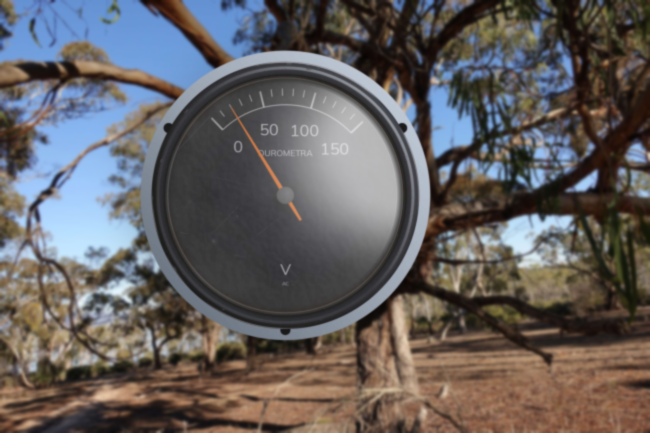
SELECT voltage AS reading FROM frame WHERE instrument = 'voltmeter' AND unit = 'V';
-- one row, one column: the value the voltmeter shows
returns 20 V
